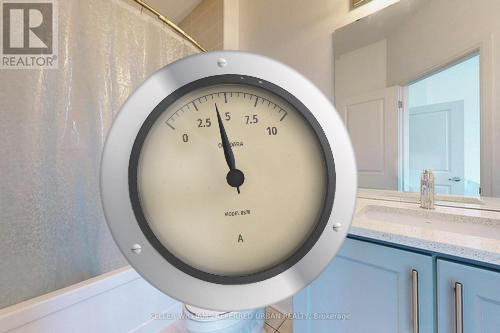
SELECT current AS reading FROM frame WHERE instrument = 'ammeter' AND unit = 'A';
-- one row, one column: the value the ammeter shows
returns 4 A
